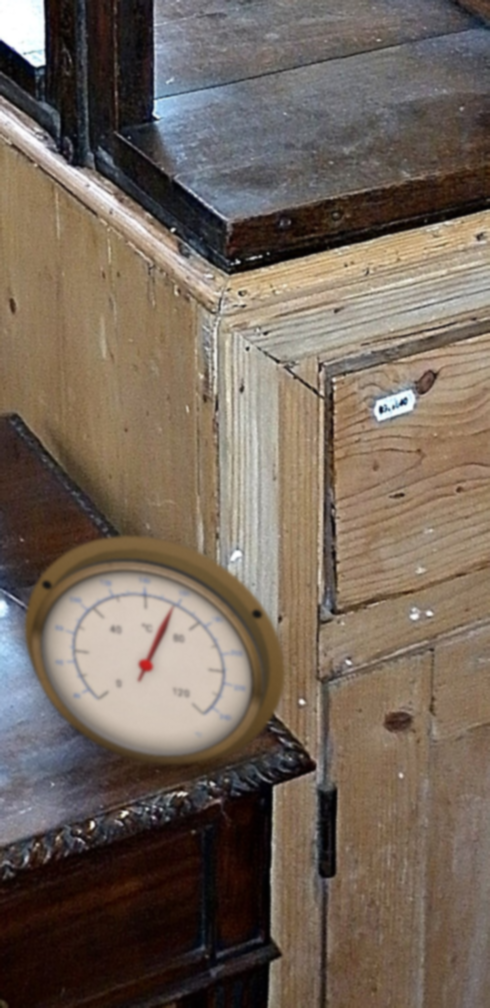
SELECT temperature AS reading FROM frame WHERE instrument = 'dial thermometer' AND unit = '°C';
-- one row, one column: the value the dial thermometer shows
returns 70 °C
